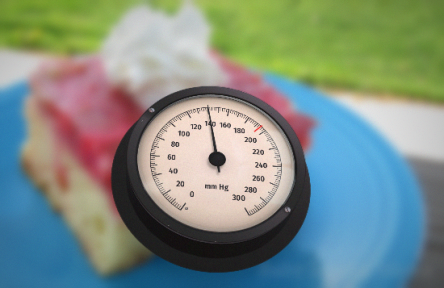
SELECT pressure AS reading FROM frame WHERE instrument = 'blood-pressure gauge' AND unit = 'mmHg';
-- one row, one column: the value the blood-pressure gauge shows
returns 140 mmHg
